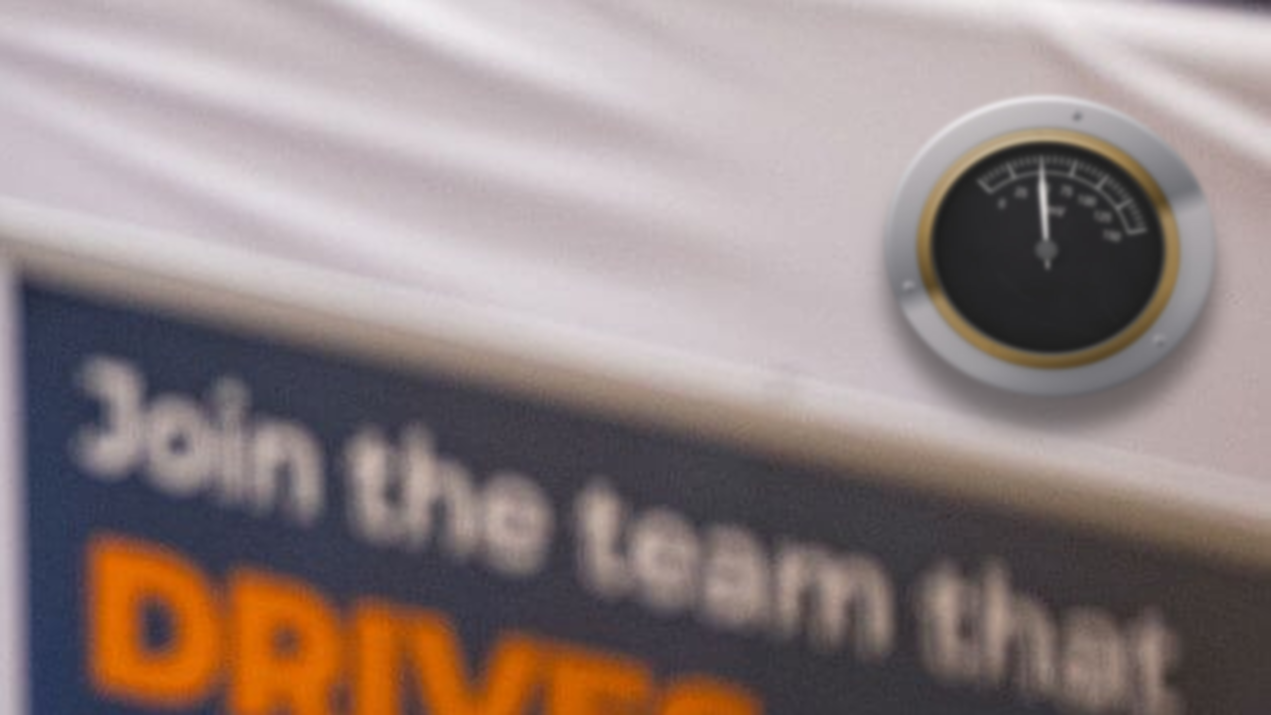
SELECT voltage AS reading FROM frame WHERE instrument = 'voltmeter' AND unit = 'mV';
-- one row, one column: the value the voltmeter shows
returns 50 mV
